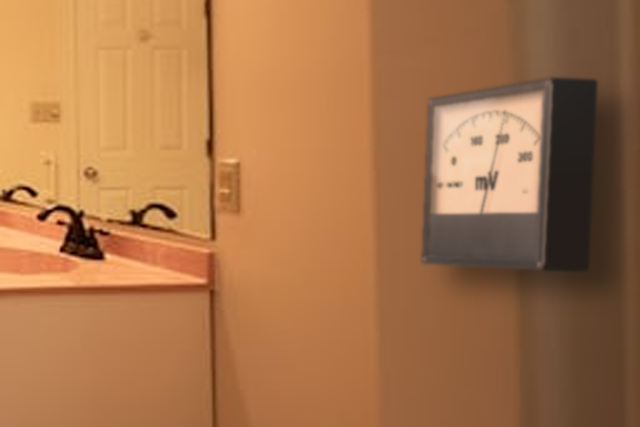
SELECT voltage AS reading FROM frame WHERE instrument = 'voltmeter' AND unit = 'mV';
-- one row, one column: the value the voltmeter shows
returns 200 mV
